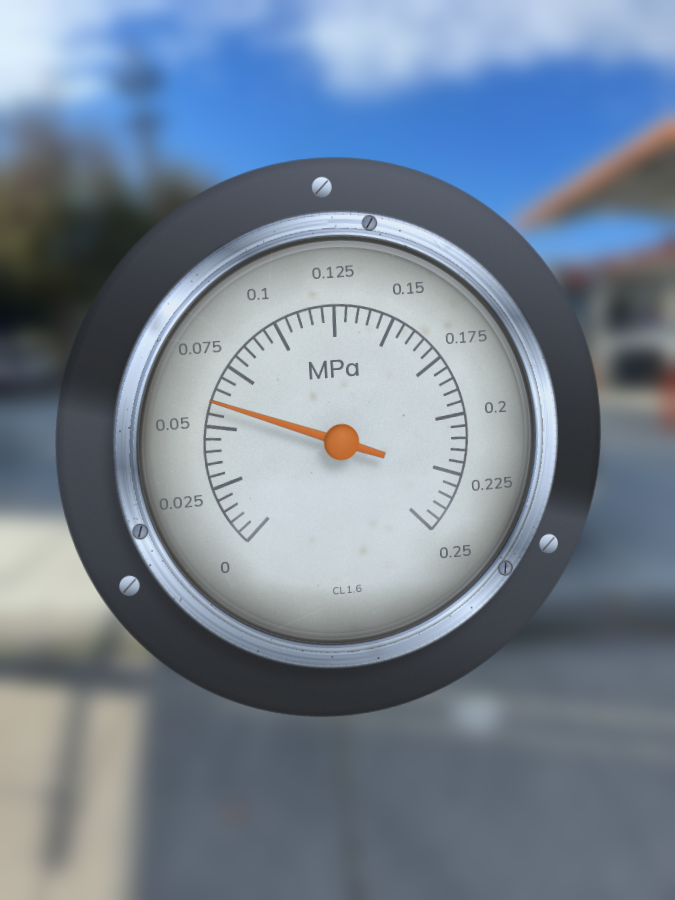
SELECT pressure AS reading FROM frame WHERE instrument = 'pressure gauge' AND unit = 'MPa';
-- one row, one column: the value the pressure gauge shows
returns 0.06 MPa
